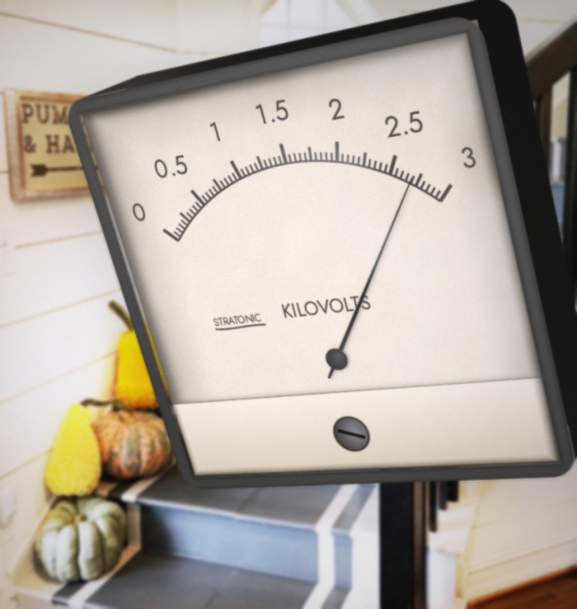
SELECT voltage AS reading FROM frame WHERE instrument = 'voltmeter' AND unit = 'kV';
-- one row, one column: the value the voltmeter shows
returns 2.7 kV
